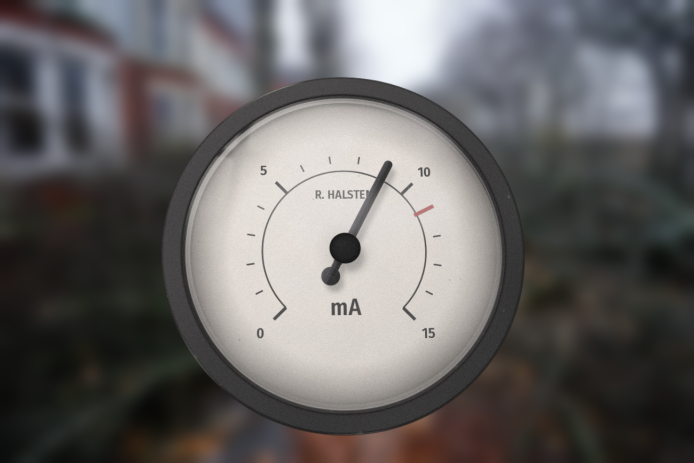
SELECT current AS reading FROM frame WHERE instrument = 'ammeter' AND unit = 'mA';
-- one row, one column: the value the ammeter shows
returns 9 mA
